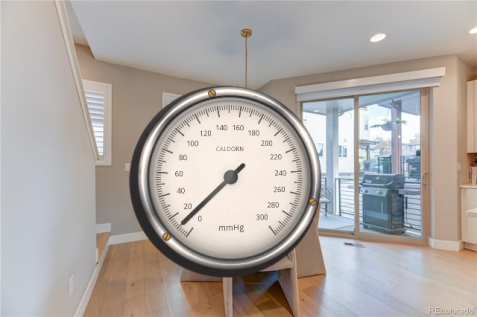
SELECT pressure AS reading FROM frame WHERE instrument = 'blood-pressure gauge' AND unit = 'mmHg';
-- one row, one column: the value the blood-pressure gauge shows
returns 10 mmHg
